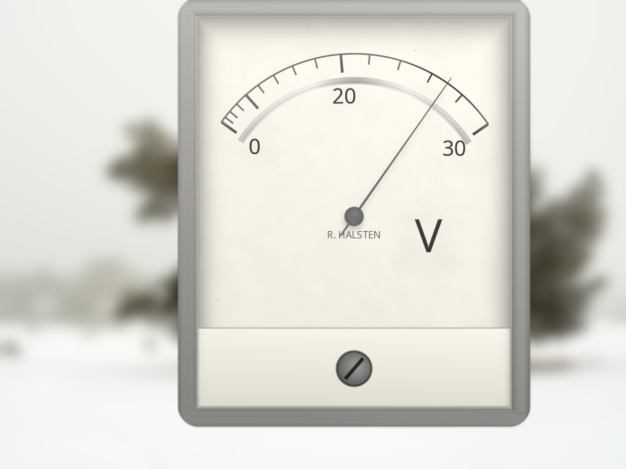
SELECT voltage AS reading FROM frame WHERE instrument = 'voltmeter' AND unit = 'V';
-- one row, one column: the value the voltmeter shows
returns 27 V
